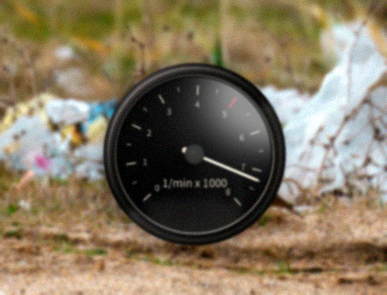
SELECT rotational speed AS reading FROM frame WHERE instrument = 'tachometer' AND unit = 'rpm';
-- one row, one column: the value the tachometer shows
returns 7250 rpm
